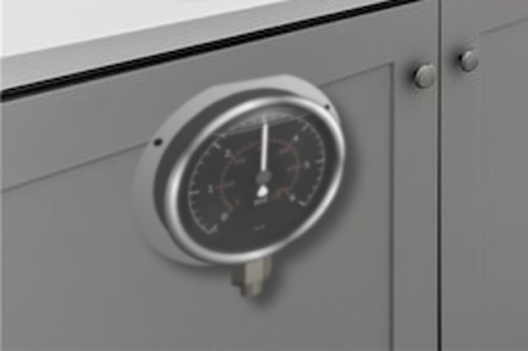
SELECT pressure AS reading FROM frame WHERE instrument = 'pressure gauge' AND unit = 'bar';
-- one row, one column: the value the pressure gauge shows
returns 3 bar
